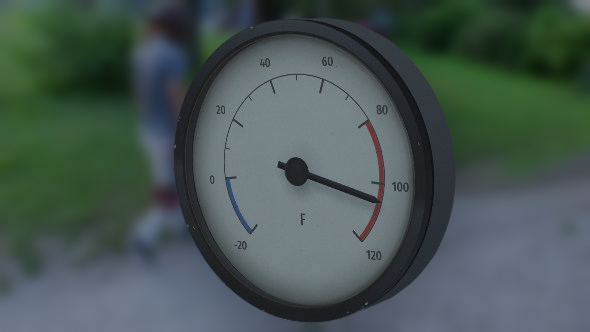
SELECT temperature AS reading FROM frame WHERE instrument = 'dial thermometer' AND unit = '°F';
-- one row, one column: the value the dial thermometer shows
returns 105 °F
